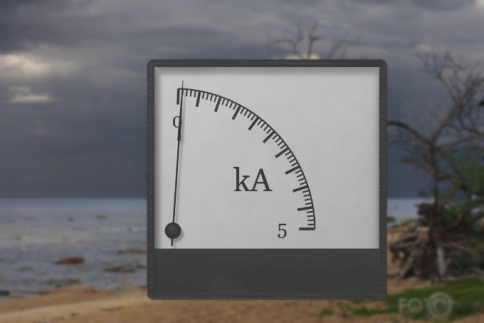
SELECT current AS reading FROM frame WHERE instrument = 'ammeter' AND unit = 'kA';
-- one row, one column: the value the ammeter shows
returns 0.1 kA
